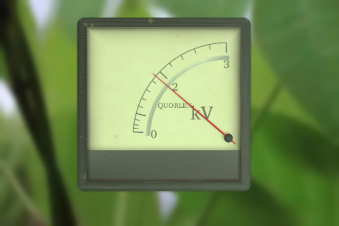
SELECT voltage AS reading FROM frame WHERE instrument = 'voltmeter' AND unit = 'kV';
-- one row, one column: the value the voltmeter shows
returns 1.9 kV
